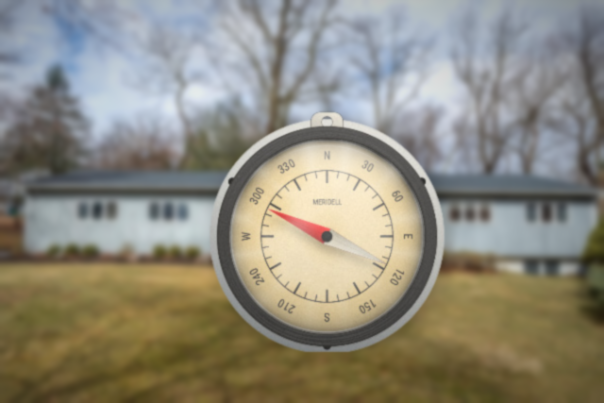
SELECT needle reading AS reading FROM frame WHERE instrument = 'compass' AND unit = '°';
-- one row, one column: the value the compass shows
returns 295 °
